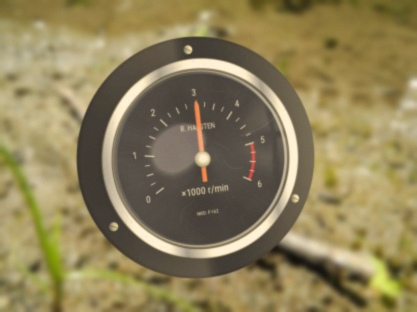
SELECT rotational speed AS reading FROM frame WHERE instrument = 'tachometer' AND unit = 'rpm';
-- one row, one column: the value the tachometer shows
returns 3000 rpm
